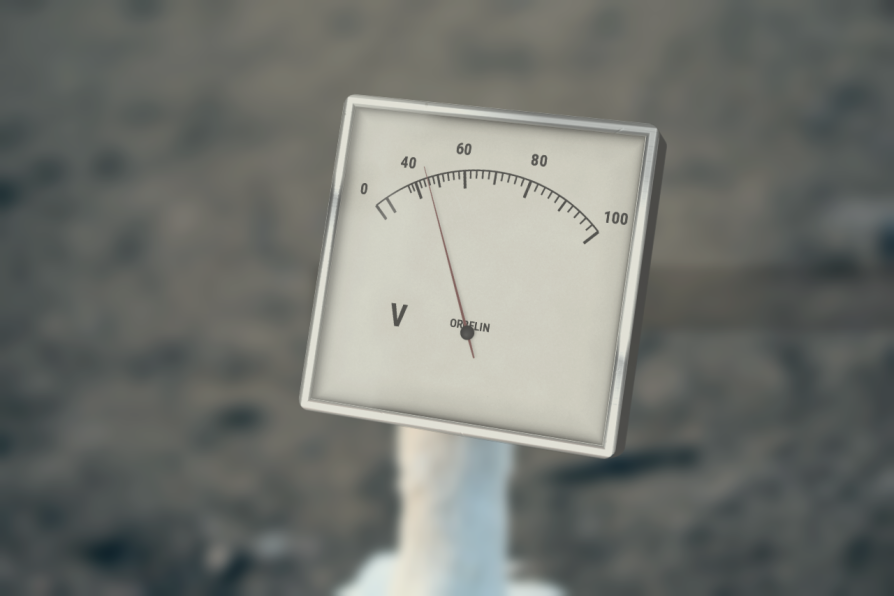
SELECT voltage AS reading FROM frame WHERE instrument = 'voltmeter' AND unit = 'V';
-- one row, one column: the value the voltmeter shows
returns 46 V
